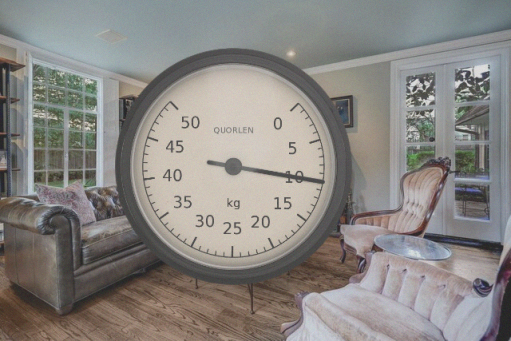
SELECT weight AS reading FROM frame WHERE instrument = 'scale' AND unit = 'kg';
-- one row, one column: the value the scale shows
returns 10 kg
